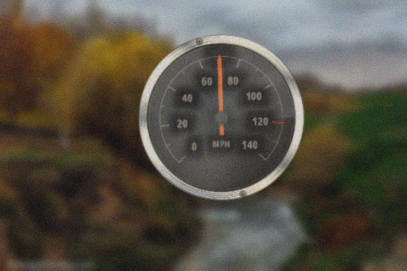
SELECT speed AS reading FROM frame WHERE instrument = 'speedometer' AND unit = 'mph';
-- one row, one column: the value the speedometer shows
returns 70 mph
